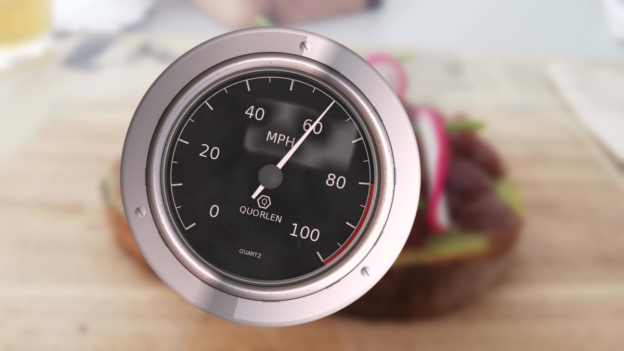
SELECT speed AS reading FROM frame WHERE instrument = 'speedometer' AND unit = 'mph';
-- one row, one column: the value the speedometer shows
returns 60 mph
